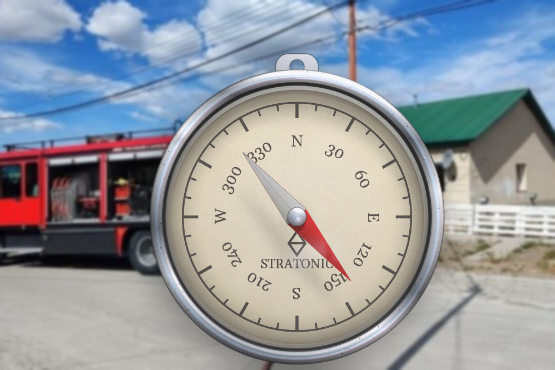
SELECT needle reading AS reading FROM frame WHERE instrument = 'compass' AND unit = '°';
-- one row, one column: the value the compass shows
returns 140 °
